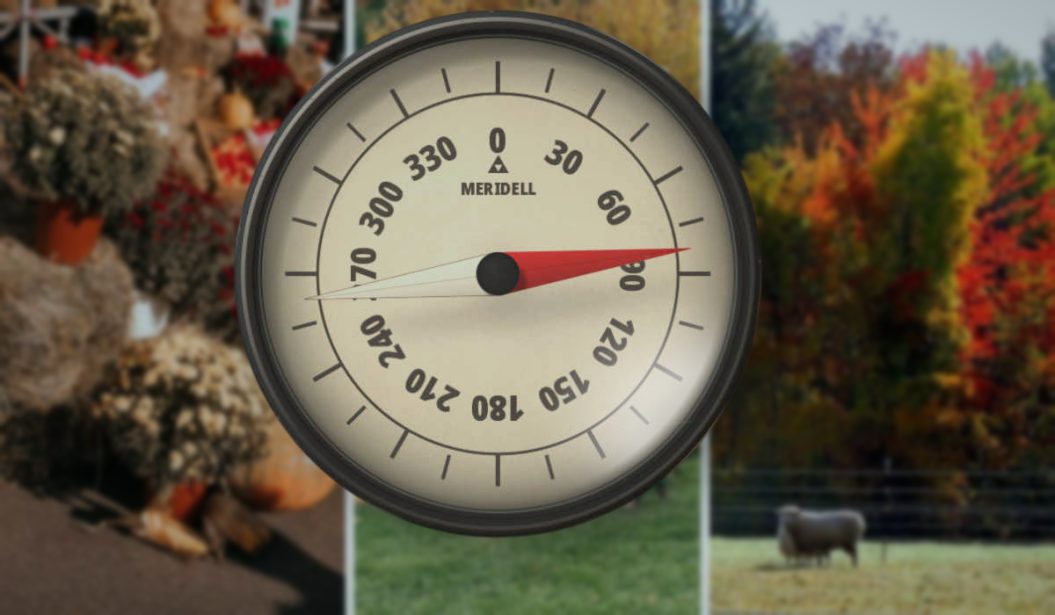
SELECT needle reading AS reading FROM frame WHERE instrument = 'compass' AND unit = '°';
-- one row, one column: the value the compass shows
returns 82.5 °
